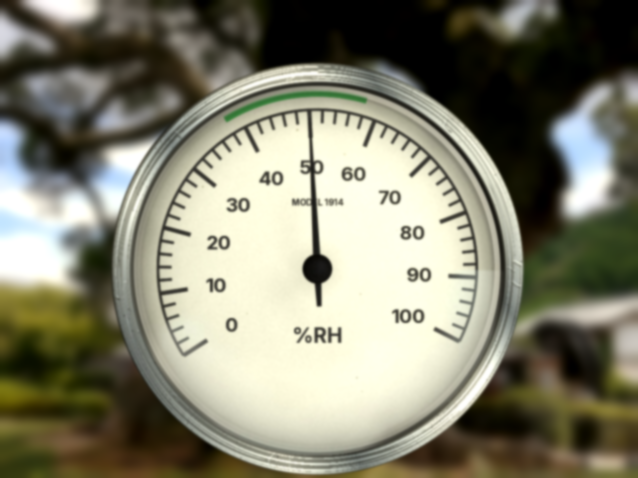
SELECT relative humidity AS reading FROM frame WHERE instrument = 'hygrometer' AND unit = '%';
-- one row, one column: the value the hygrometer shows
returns 50 %
